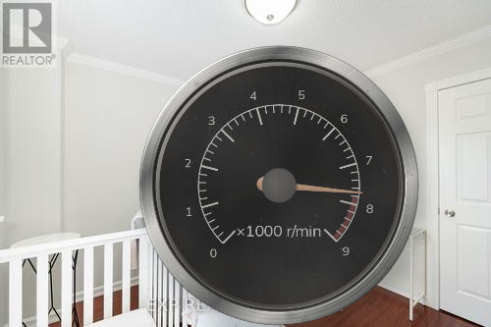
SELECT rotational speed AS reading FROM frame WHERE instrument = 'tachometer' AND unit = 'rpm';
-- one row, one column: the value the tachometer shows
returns 7700 rpm
